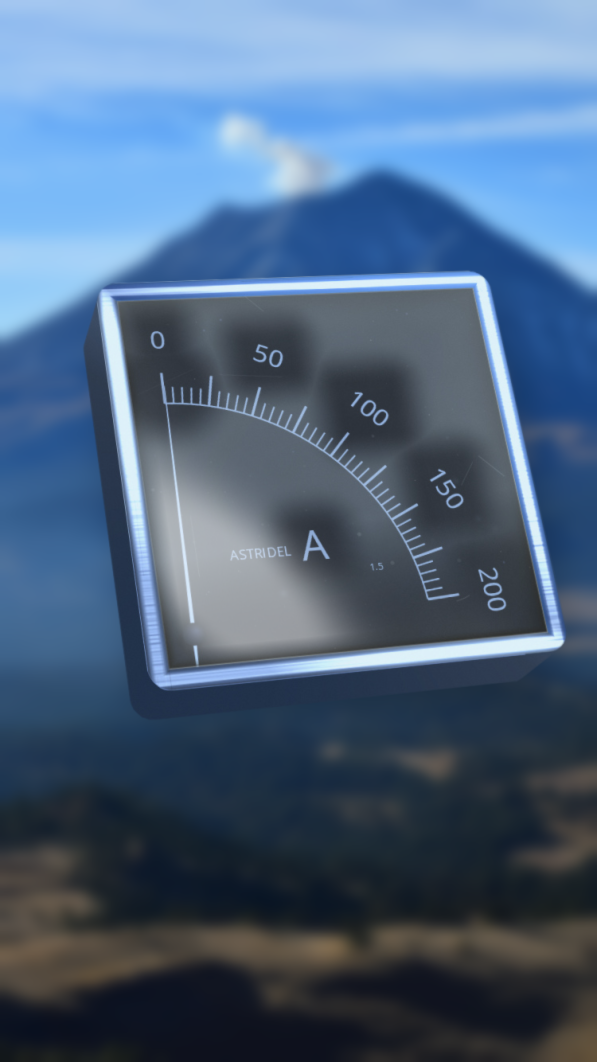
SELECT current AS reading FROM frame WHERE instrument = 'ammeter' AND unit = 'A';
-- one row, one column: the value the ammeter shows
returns 0 A
